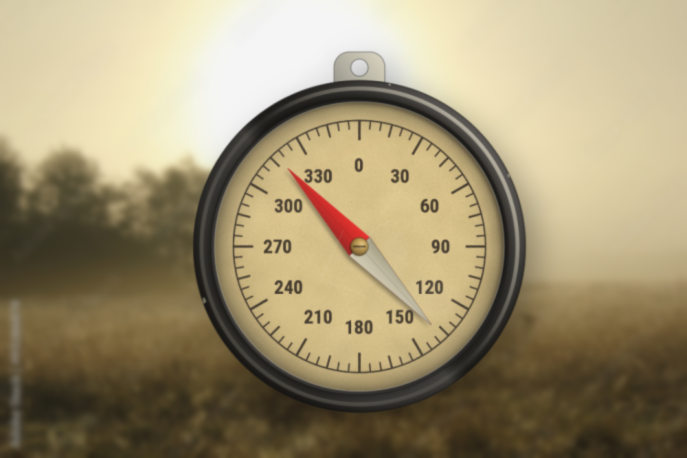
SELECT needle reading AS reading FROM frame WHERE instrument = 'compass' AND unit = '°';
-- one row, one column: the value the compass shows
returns 317.5 °
